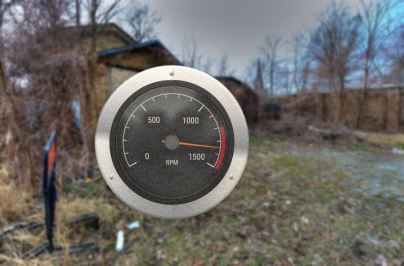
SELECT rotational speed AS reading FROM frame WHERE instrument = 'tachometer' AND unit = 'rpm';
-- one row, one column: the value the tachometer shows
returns 1350 rpm
